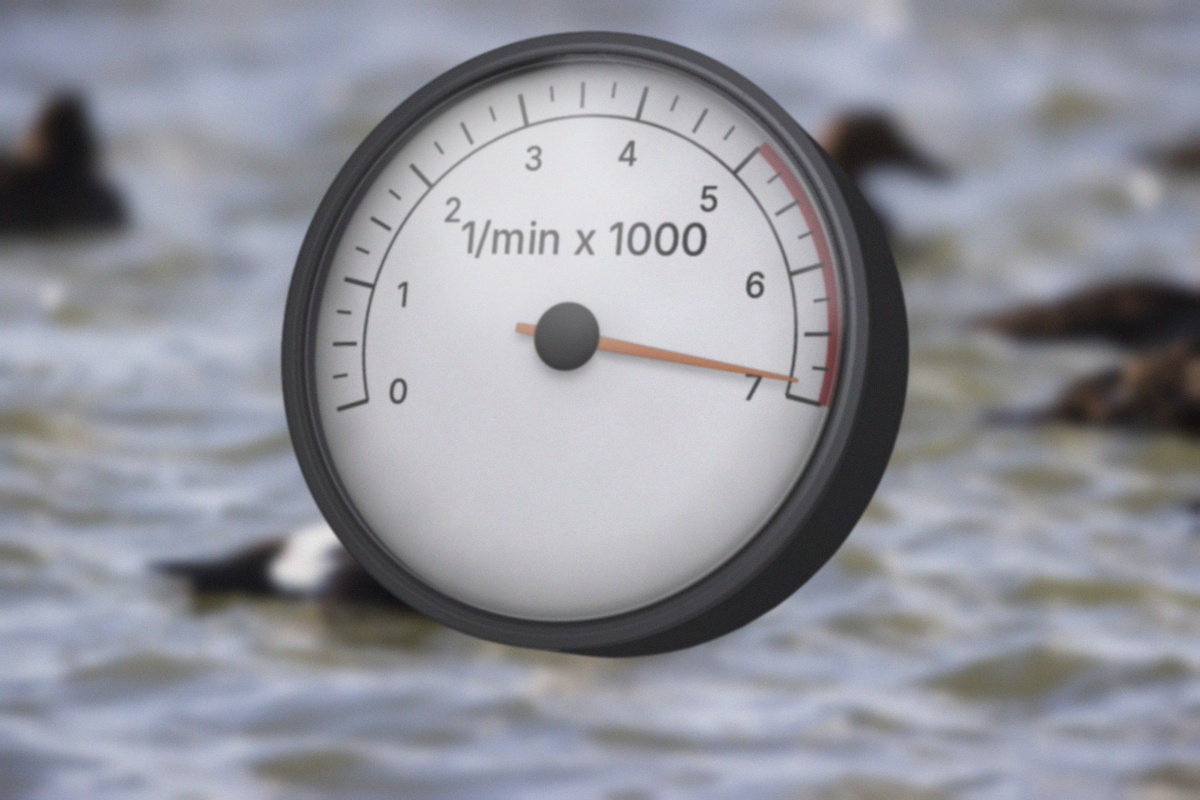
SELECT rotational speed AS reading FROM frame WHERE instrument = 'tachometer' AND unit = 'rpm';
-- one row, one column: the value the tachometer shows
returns 6875 rpm
